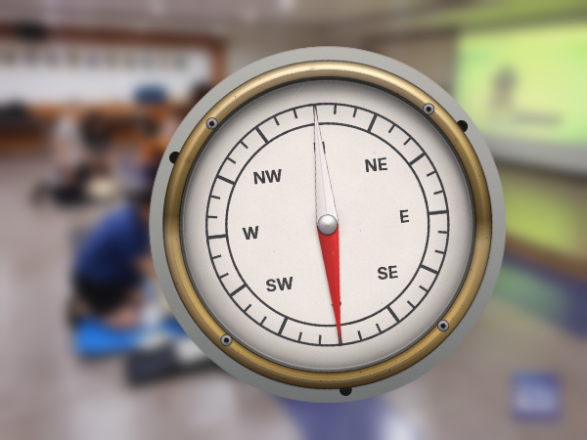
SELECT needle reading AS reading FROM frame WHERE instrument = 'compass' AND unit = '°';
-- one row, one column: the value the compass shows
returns 180 °
